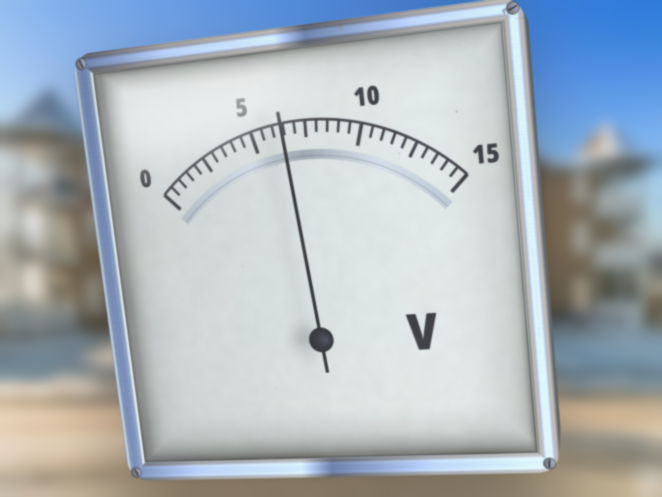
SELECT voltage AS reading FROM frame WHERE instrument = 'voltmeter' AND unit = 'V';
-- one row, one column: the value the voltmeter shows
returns 6.5 V
